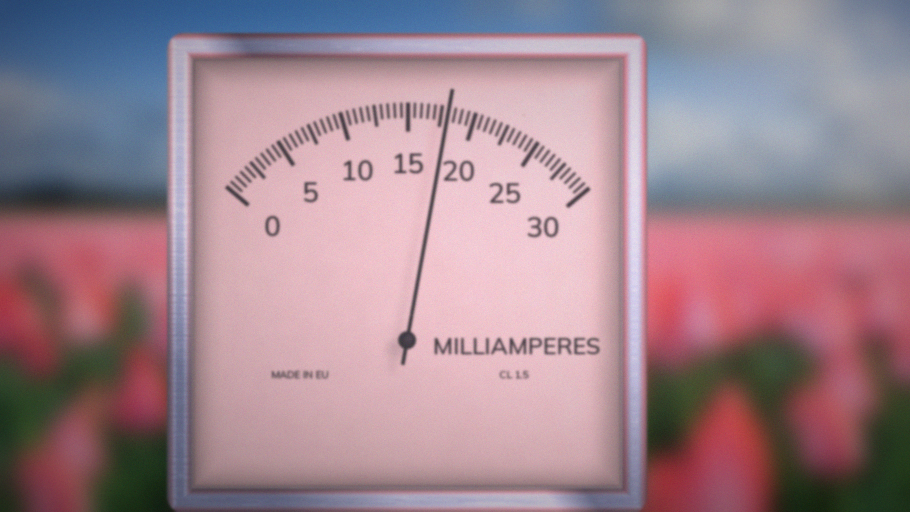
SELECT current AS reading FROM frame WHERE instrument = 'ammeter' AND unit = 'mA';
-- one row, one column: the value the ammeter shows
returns 18 mA
